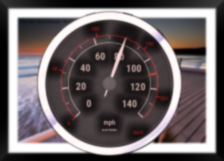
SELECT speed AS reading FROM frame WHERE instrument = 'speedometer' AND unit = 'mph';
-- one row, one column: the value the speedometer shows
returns 80 mph
